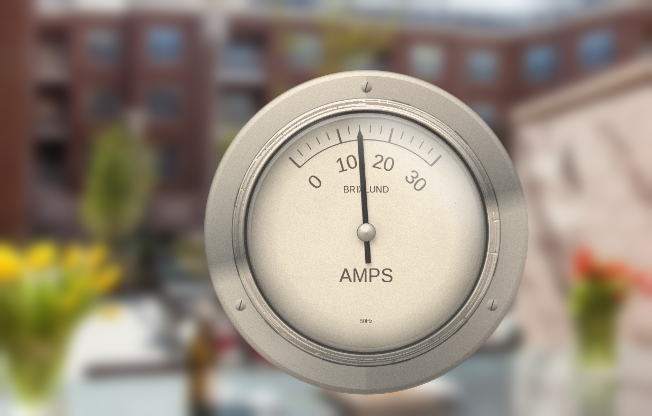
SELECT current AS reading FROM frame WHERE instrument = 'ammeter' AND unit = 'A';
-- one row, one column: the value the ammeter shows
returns 14 A
